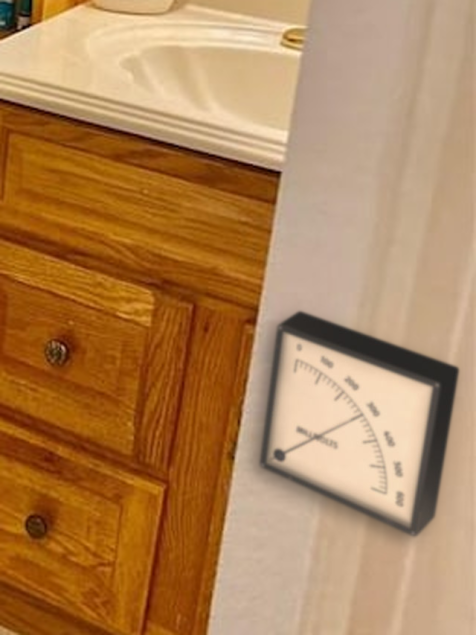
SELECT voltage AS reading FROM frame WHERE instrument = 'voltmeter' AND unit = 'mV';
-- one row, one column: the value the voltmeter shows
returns 300 mV
